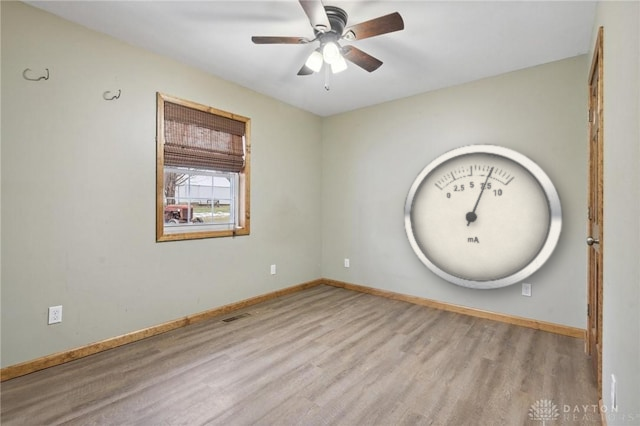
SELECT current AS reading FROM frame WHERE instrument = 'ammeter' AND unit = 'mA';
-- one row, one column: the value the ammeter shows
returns 7.5 mA
